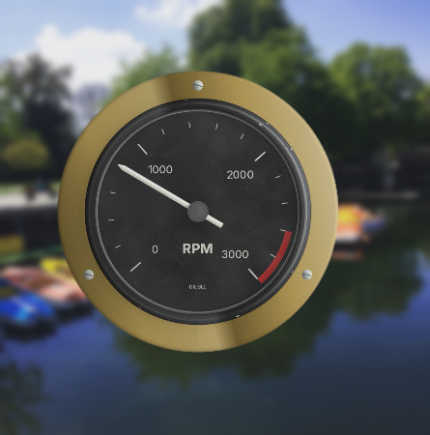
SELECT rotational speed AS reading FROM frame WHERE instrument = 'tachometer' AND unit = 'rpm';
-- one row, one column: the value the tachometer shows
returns 800 rpm
